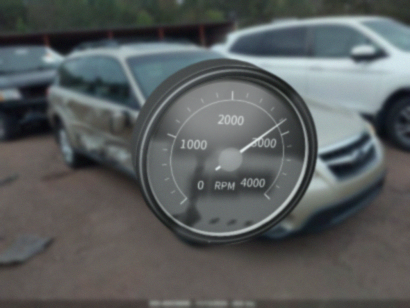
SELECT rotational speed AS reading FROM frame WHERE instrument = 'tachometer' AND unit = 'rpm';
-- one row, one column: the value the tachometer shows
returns 2800 rpm
